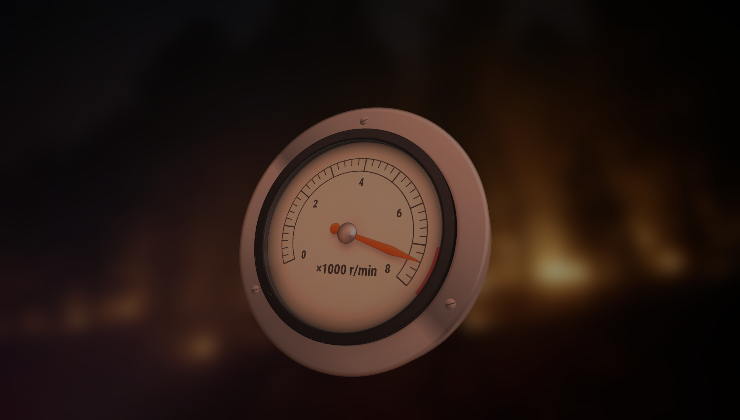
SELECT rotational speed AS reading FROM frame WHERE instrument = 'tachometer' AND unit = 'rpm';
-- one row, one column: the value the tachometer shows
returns 7400 rpm
